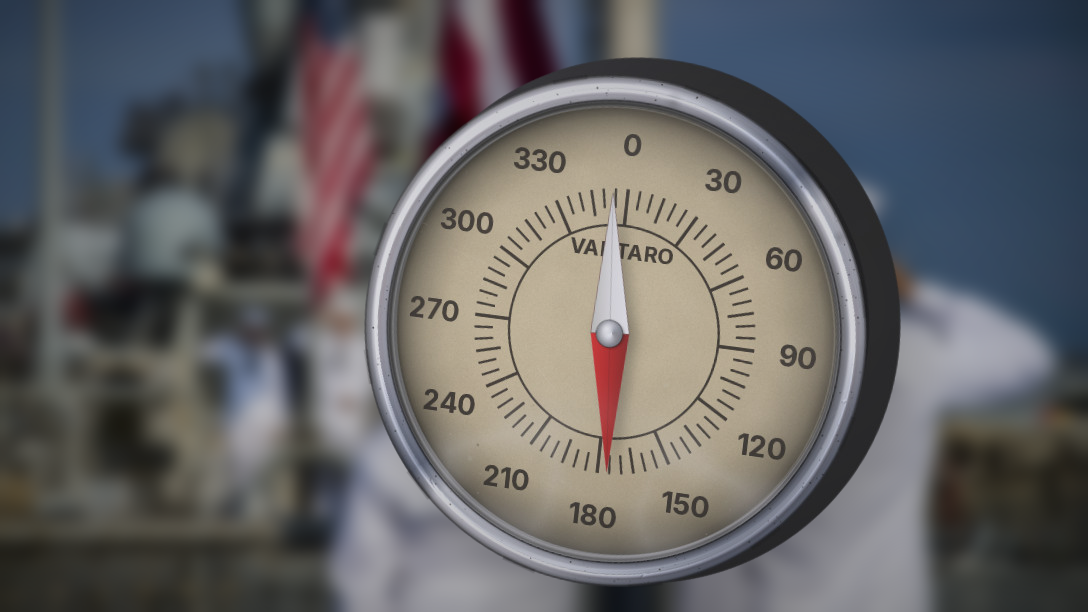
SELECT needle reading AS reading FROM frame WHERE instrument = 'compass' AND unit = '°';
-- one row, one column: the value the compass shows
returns 175 °
